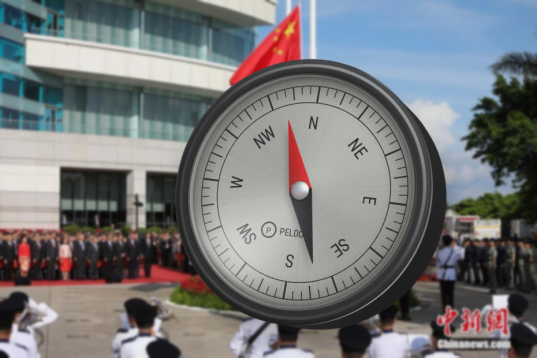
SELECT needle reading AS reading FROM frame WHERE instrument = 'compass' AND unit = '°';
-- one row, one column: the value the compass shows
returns 340 °
